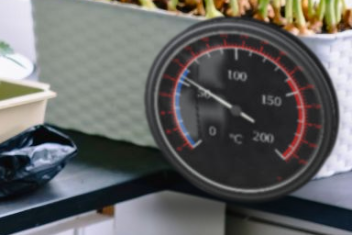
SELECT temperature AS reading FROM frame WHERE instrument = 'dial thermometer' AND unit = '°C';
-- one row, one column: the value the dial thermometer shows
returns 55 °C
